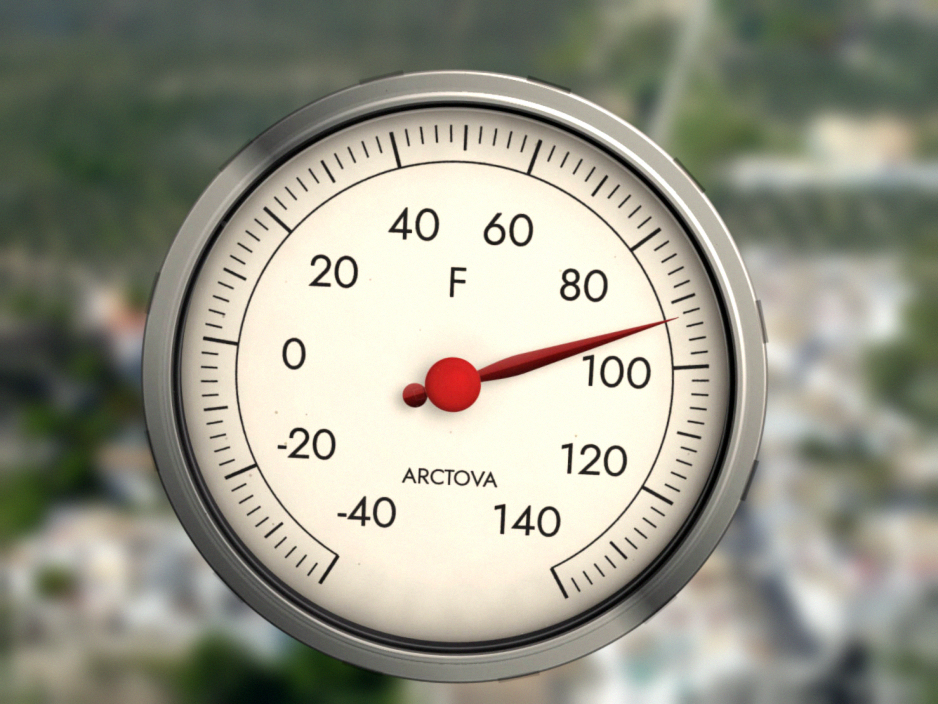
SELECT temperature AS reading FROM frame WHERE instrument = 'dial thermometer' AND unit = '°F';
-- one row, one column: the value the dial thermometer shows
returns 92 °F
